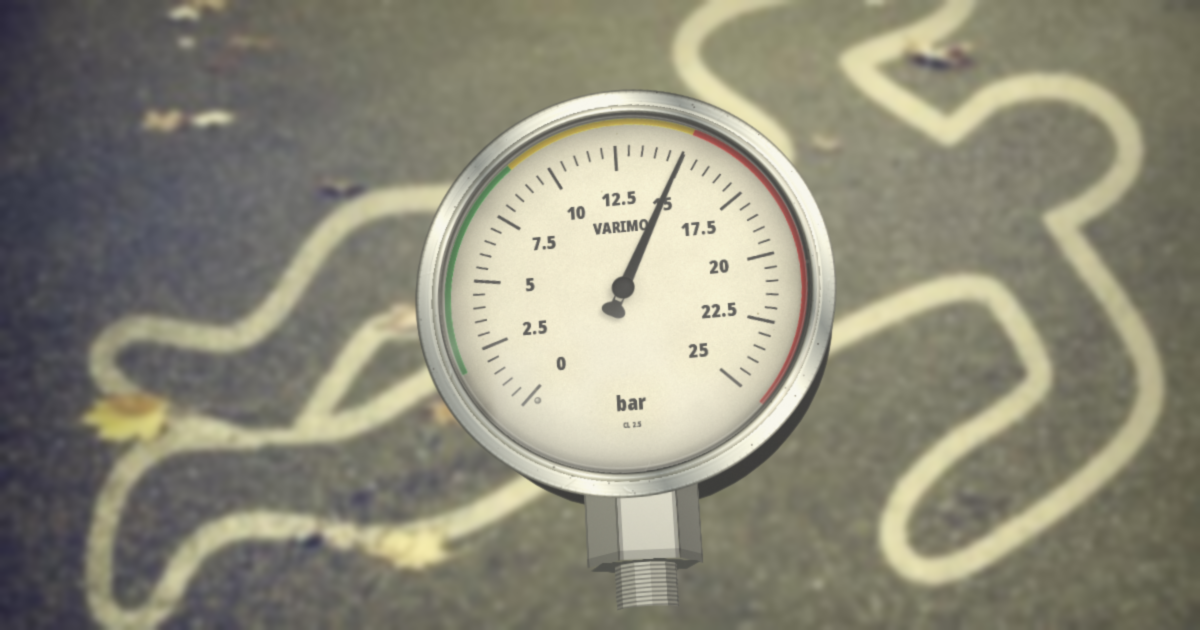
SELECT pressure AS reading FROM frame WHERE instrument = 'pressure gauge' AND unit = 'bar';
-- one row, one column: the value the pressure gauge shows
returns 15 bar
